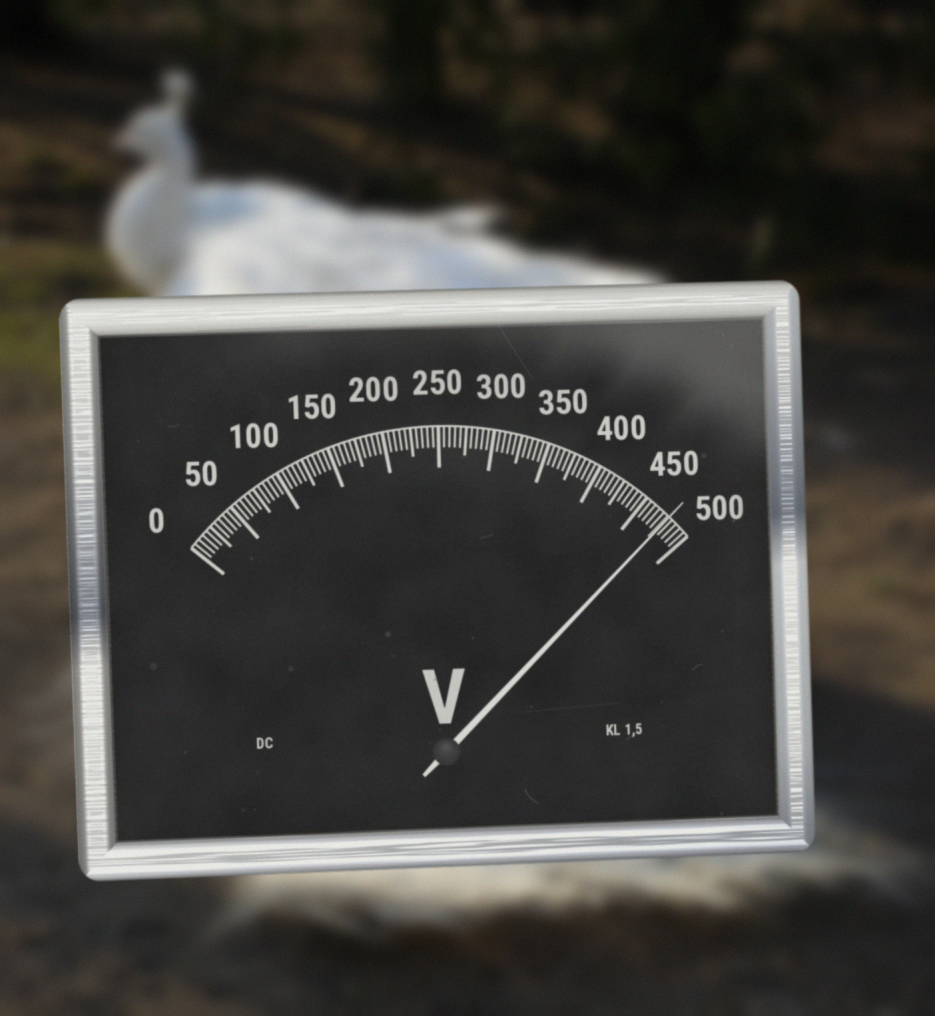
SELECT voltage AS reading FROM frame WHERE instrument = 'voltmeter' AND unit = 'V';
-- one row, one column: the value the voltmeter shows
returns 475 V
